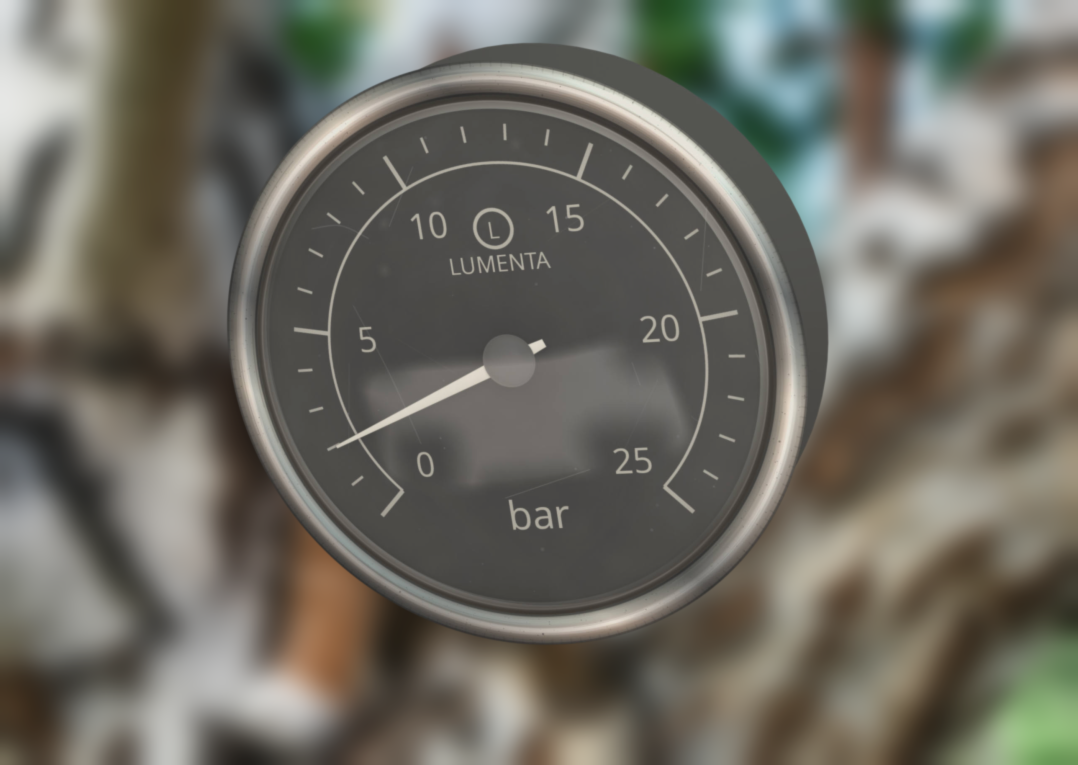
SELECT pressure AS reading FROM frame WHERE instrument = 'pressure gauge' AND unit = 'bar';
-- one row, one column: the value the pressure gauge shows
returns 2 bar
